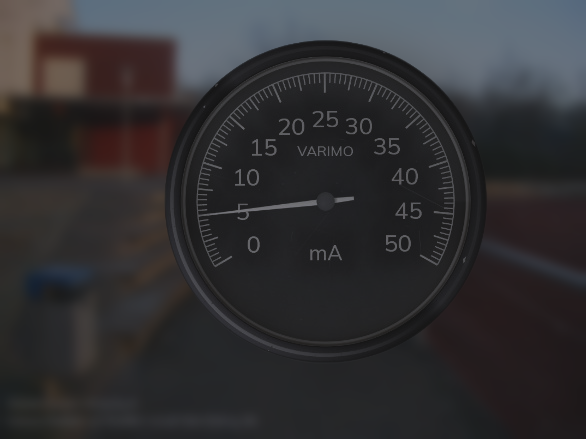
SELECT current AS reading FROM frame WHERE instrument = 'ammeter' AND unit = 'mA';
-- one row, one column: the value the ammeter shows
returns 5 mA
